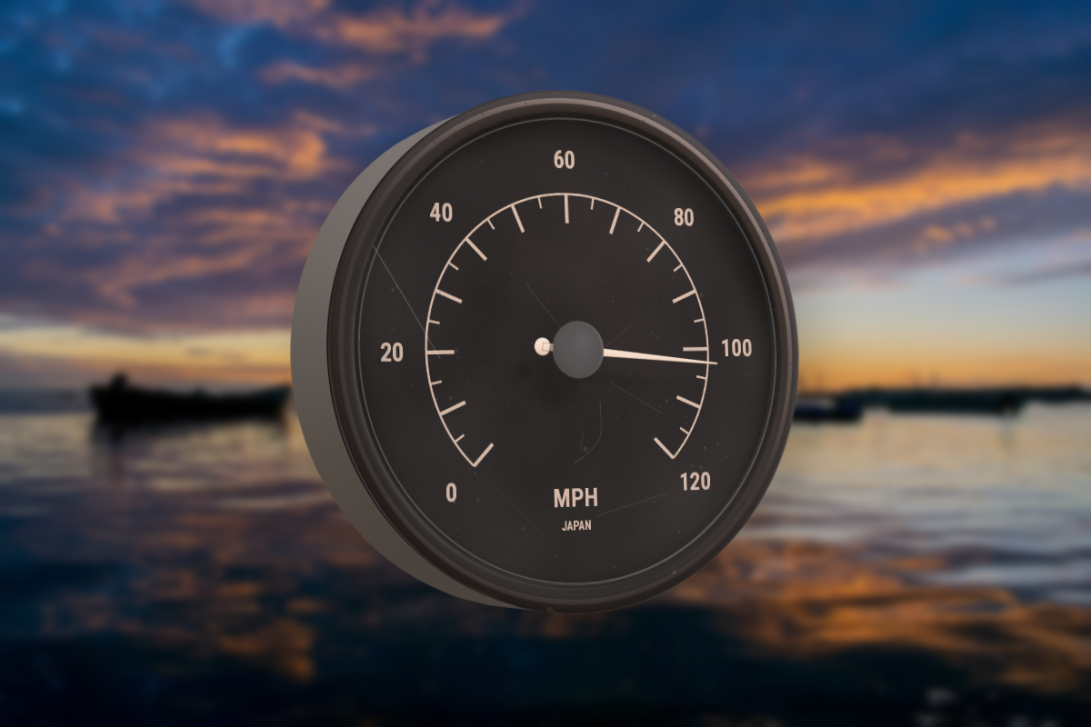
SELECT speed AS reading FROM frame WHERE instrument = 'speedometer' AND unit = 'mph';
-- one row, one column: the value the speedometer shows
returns 102.5 mph
